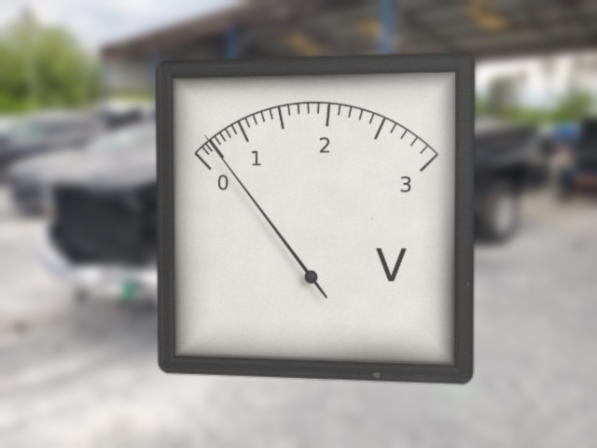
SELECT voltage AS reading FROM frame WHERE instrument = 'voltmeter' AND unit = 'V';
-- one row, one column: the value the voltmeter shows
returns 0.5 V
